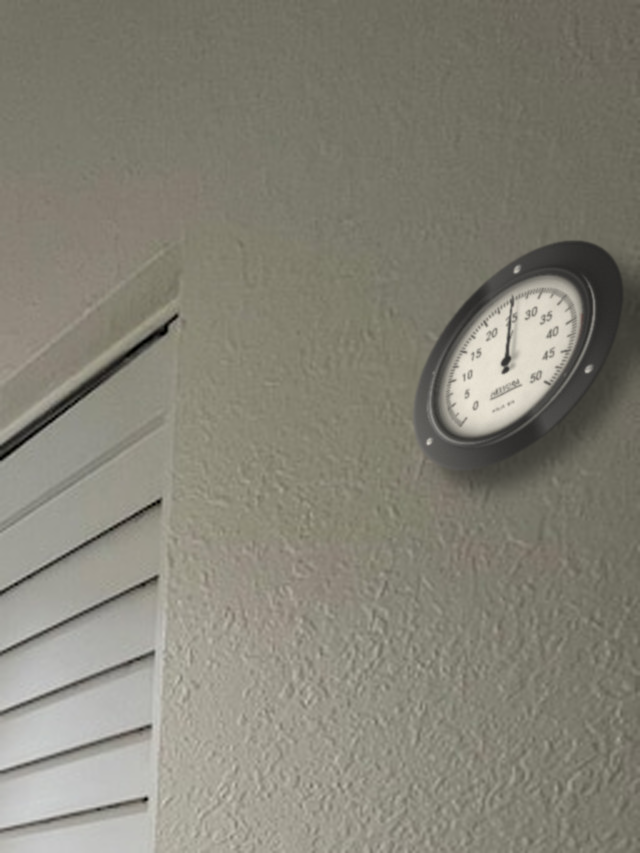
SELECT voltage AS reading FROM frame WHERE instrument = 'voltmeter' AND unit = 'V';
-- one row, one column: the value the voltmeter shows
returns 25 V
